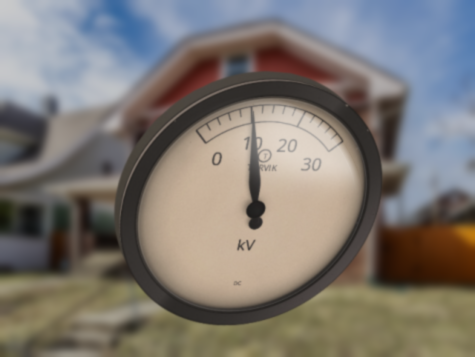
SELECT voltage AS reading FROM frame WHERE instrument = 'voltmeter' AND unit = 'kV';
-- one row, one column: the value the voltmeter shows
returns 10 kV
